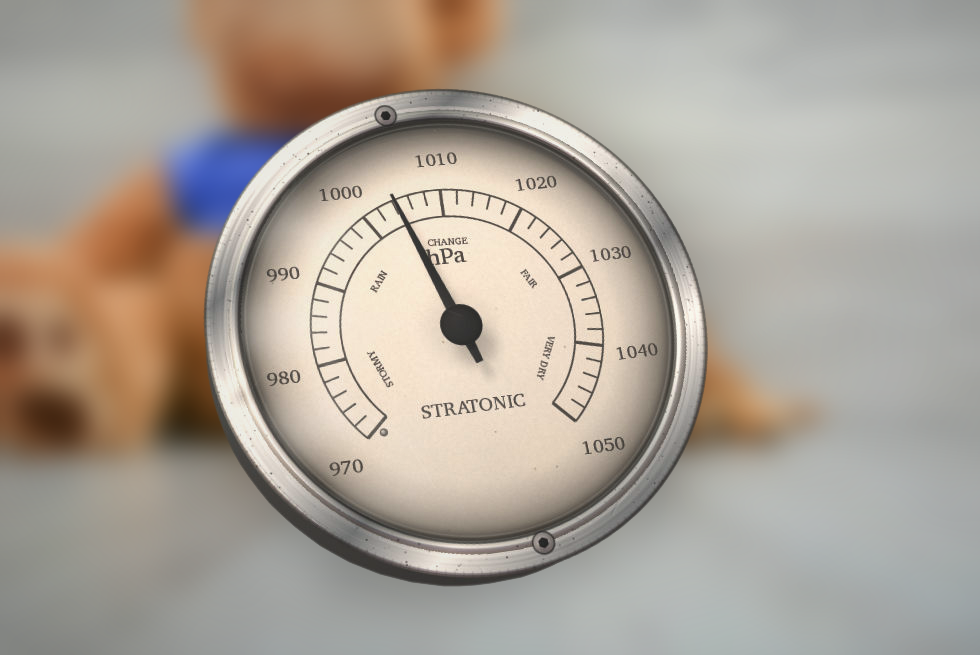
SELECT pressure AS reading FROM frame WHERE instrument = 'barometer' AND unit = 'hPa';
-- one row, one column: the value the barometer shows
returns 1004 hPa
